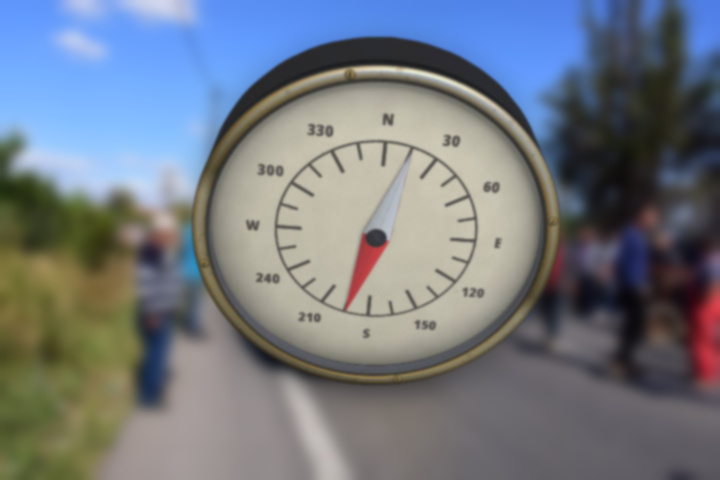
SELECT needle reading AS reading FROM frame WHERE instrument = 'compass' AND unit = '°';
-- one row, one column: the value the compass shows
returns 195 °
